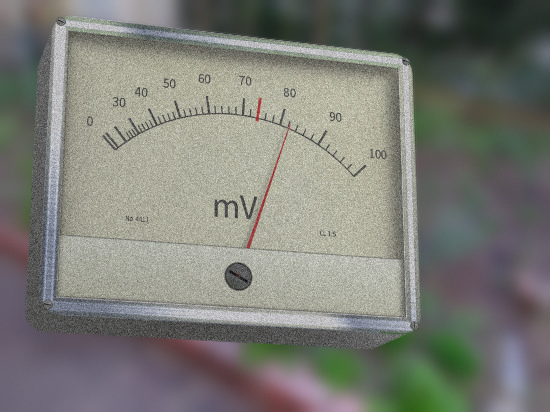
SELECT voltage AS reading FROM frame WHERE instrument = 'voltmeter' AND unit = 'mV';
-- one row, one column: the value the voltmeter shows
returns 82 mV
